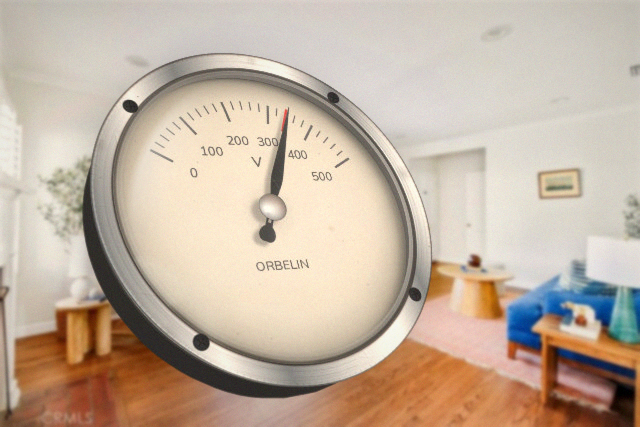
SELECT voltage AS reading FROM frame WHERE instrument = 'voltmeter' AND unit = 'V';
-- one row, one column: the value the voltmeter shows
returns 340 V
